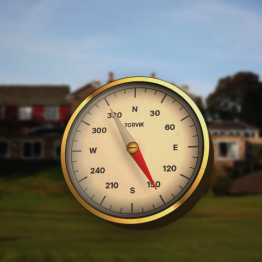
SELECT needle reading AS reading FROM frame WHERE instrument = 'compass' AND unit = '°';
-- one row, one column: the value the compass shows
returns 150 °
